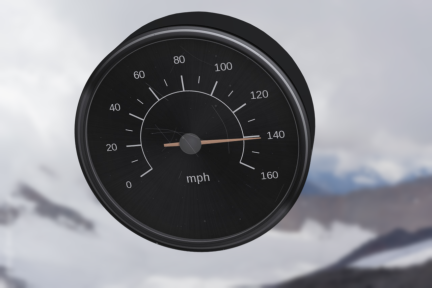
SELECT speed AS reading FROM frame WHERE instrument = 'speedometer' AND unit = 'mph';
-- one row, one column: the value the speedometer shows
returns 140 mph
